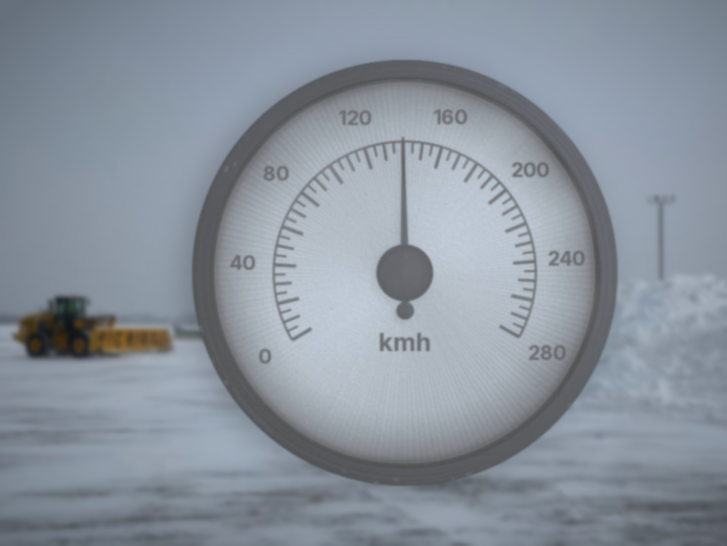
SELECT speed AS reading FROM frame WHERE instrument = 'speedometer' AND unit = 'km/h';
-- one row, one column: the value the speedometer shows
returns 140 km/h
